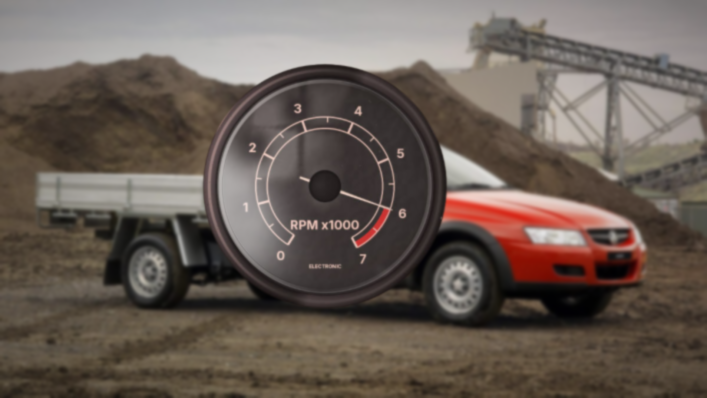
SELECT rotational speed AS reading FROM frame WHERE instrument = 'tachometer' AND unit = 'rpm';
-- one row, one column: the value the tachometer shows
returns 6000 rpm
